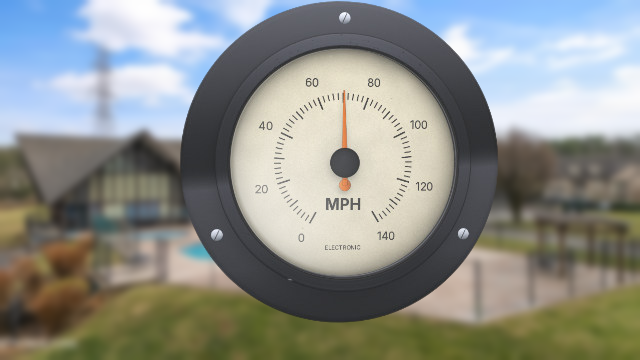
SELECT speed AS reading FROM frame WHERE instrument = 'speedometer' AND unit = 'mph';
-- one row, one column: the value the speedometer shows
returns 70 mph
